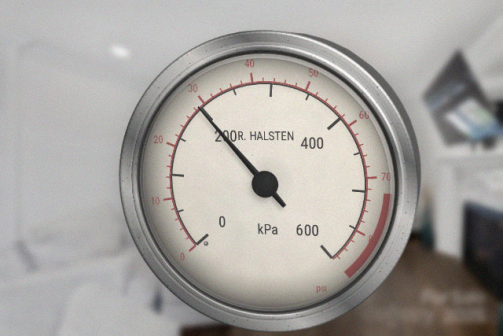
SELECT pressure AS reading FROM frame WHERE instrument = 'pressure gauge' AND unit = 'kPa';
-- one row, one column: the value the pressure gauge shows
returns 200 kPa
